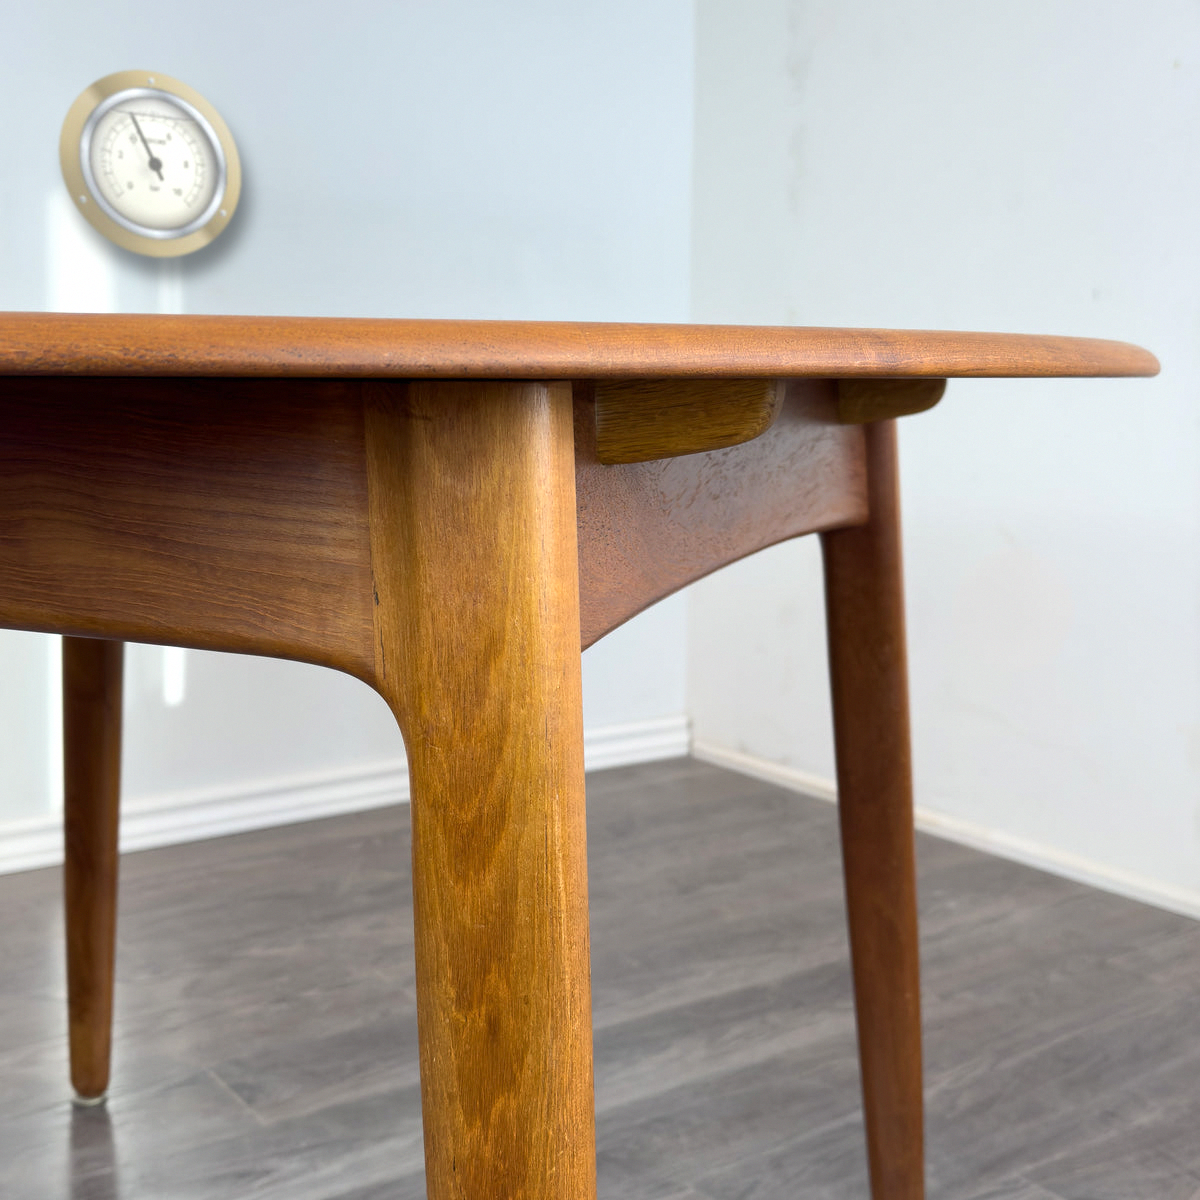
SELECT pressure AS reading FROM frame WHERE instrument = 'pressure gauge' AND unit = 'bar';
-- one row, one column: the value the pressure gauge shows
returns 4 bar
